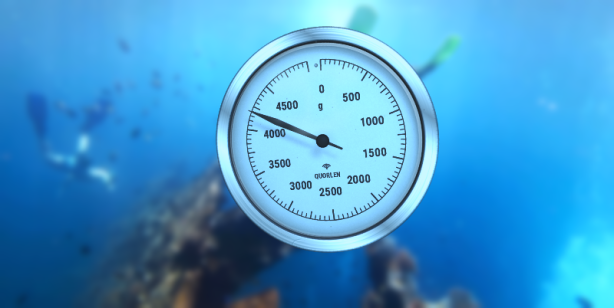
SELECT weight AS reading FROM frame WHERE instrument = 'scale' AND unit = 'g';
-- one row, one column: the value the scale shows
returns 4200 g
